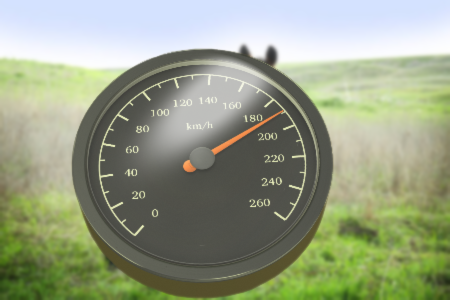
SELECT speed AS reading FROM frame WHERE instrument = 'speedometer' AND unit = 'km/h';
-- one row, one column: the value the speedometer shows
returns 190 km/h
